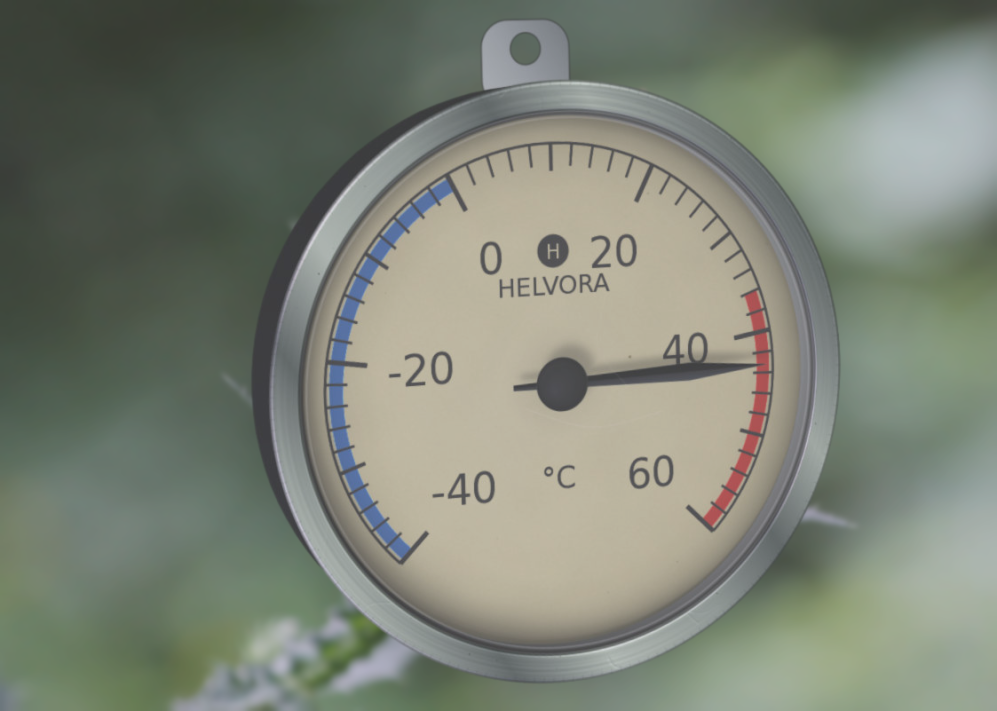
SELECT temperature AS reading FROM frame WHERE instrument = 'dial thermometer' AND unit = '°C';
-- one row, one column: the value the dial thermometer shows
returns 43 °C
